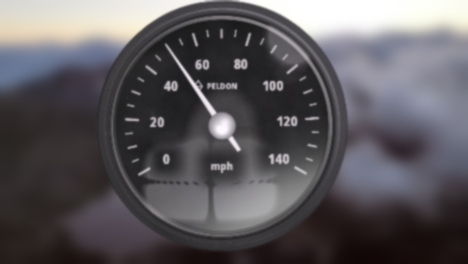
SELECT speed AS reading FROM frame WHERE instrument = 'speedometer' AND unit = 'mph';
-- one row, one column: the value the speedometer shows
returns 50 mph
